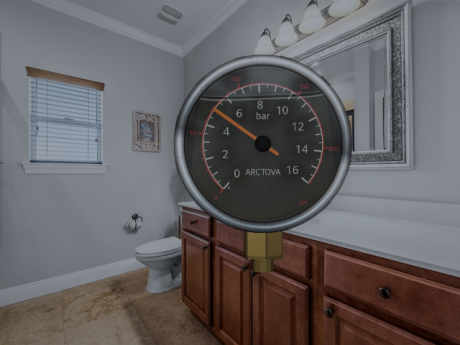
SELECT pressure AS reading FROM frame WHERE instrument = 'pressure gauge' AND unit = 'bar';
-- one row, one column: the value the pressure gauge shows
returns 5 bar
